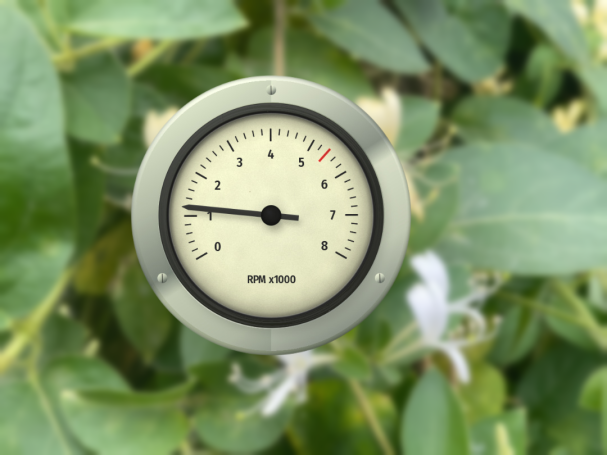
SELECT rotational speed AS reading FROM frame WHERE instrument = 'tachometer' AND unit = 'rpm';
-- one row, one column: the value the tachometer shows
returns 1200 rpm
